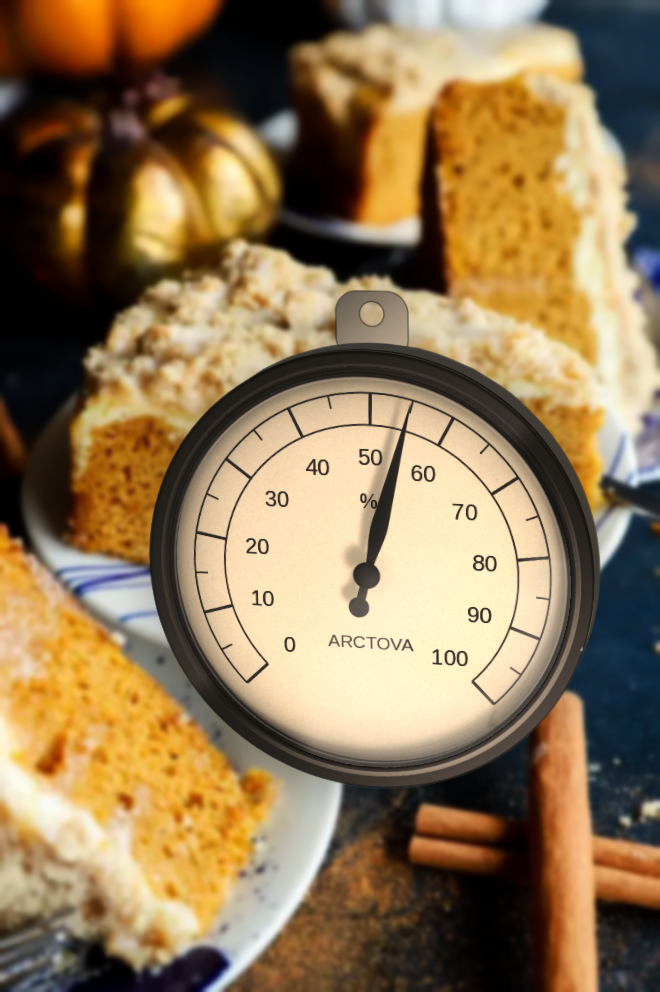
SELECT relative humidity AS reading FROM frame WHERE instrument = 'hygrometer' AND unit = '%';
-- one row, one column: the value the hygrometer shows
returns 55 %
